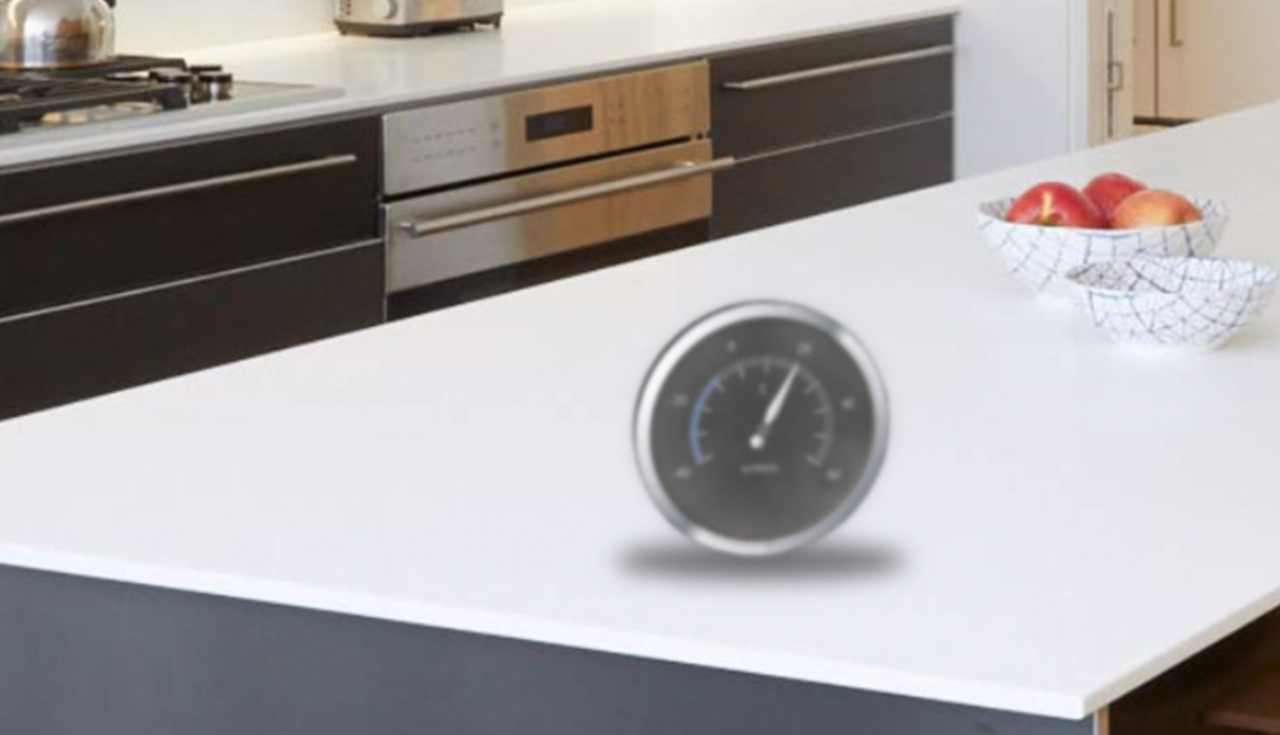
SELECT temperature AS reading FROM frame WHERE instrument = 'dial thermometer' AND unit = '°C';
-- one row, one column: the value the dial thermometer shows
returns 20 °C
